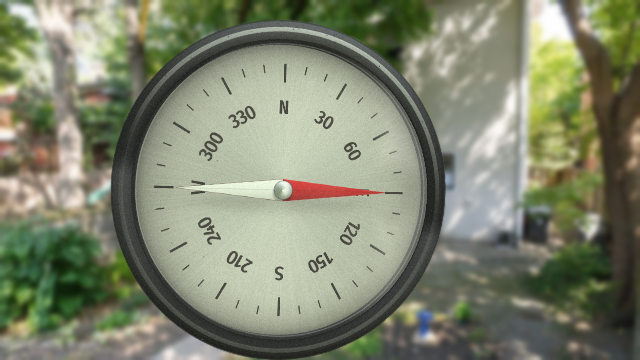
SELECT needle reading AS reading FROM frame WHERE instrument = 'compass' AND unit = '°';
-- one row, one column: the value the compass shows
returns 90 °
